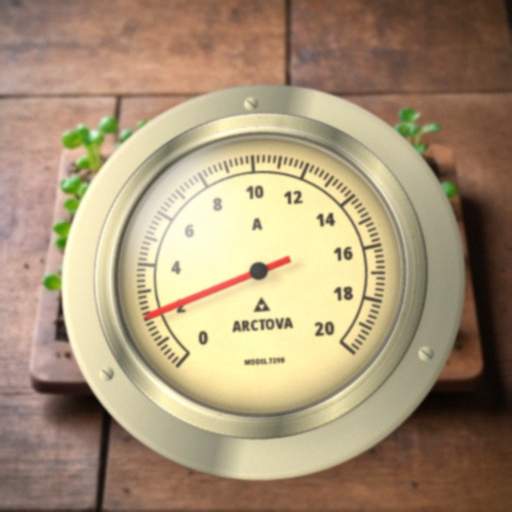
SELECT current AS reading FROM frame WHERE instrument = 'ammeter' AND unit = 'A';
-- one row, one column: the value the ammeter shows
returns 2 A
